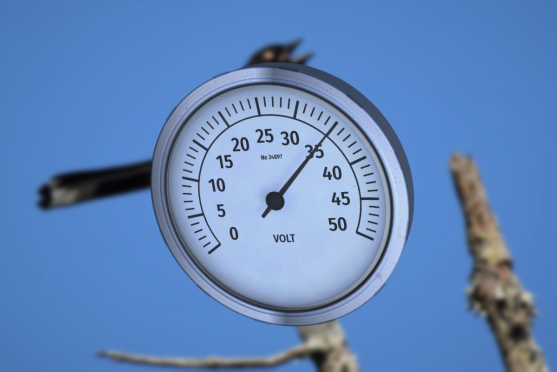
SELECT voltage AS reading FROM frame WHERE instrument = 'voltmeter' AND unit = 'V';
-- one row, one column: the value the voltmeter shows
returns 35 V
